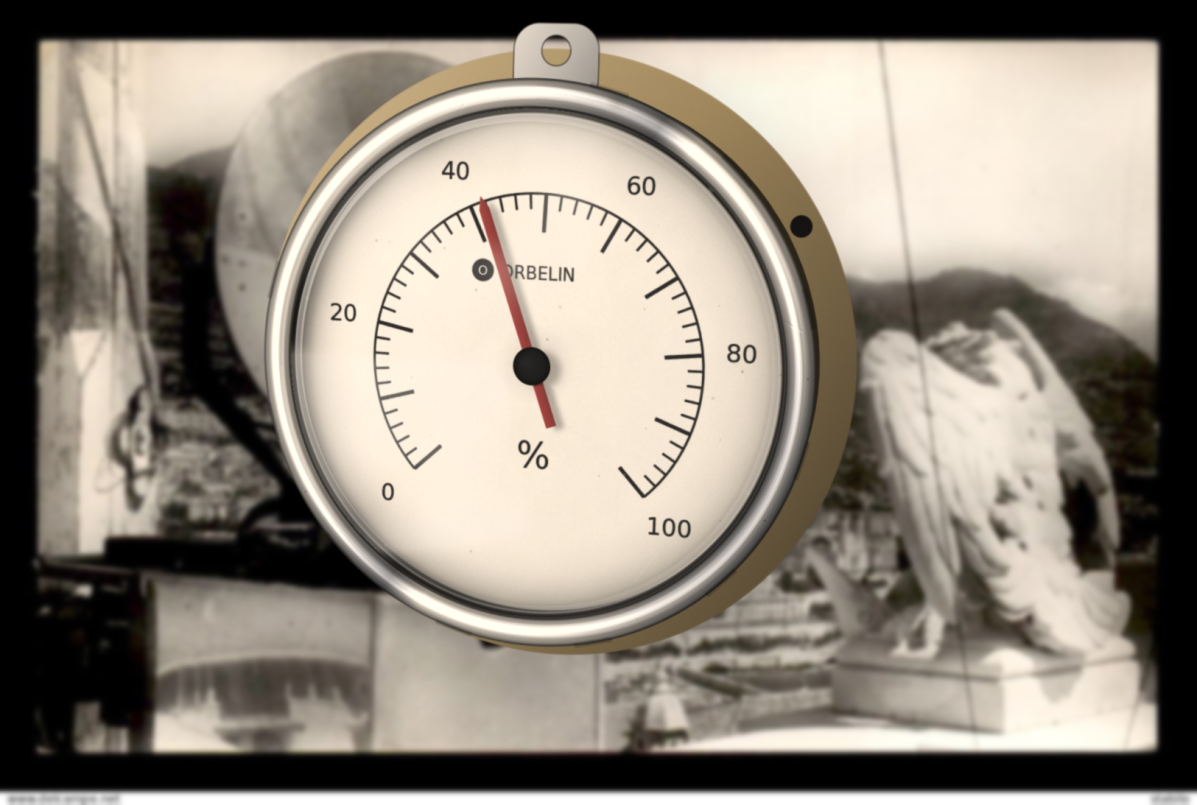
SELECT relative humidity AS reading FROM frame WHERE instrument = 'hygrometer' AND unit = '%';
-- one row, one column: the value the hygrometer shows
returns 42 %
